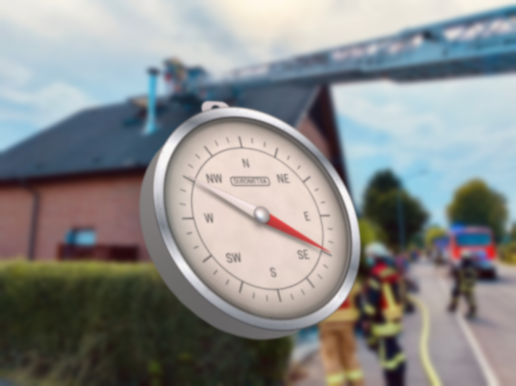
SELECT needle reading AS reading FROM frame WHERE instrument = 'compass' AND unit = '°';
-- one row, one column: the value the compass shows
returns 120 °
